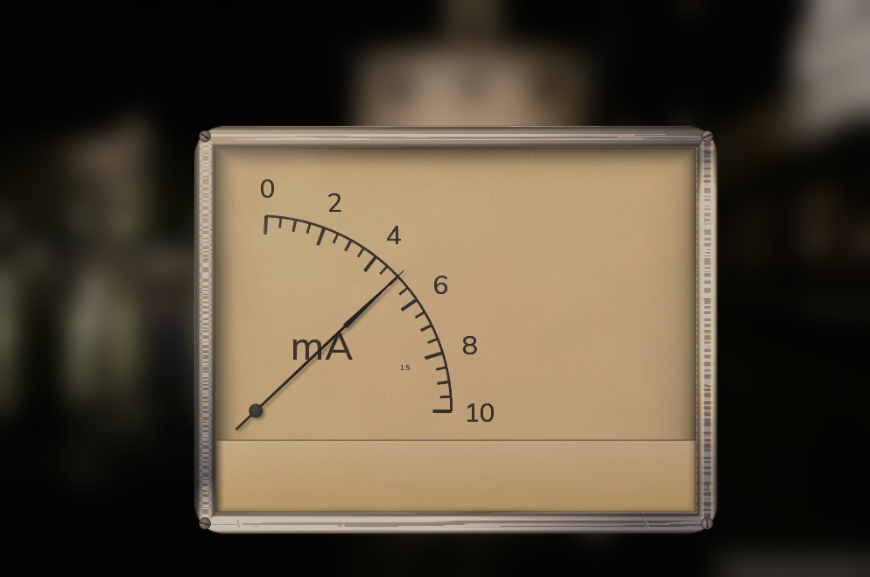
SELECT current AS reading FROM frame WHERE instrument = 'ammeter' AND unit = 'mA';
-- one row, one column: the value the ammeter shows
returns 5 mA
